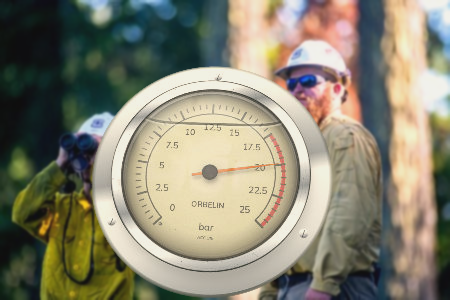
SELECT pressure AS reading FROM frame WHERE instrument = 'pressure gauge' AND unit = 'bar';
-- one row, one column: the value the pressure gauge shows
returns 20 bar
